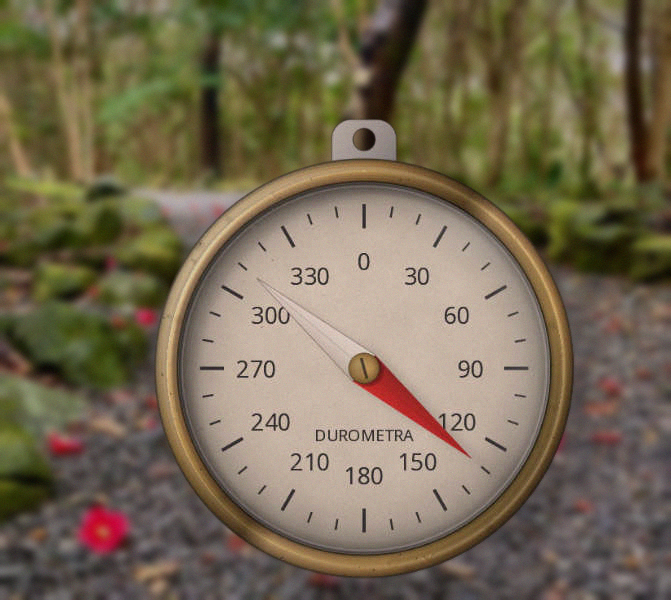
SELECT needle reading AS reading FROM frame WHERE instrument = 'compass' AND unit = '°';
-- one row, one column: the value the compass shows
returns 130 °
